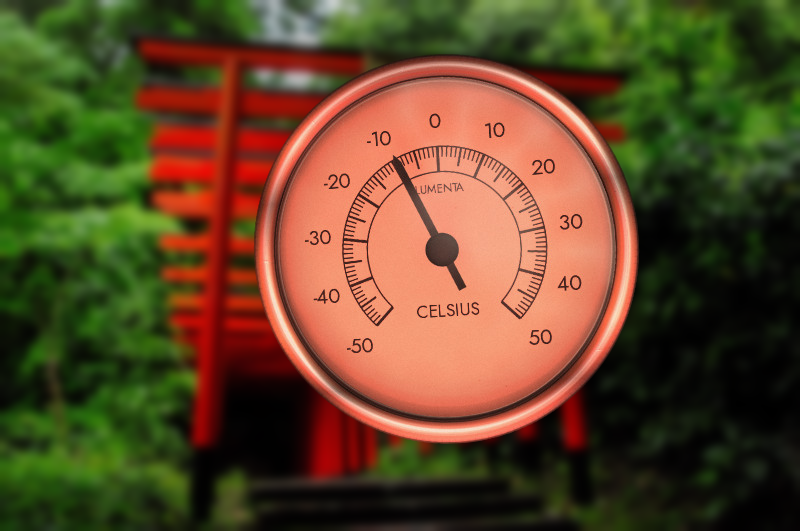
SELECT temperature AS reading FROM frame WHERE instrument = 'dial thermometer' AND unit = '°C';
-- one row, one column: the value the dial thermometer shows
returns -9 °C
